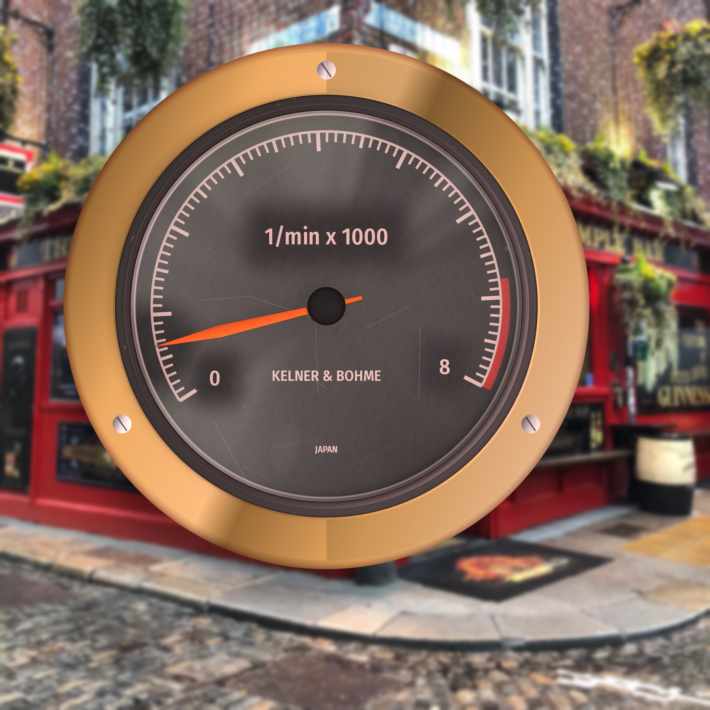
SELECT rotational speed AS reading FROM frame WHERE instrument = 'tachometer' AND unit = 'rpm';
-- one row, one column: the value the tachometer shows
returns 650 rpm
